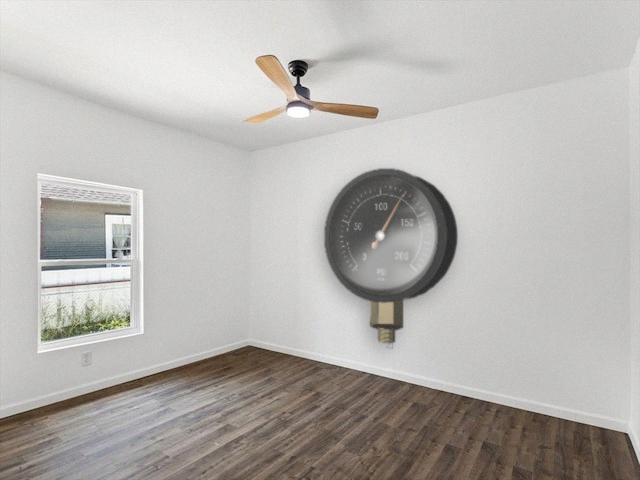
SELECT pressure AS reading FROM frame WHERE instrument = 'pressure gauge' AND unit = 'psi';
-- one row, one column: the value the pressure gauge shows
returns 125 psi
